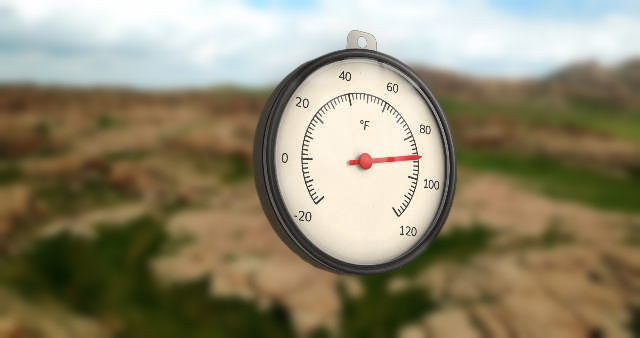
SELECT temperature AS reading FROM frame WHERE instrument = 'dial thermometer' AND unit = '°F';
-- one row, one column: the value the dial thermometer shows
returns 90 °F
